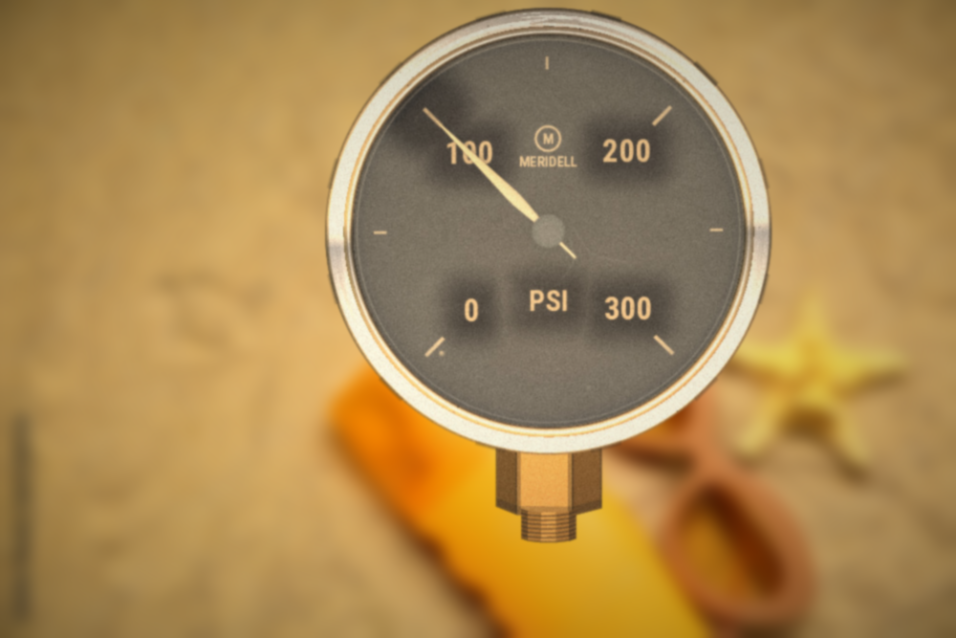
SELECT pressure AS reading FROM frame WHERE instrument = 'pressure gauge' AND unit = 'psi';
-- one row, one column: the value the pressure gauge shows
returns 100 psi
